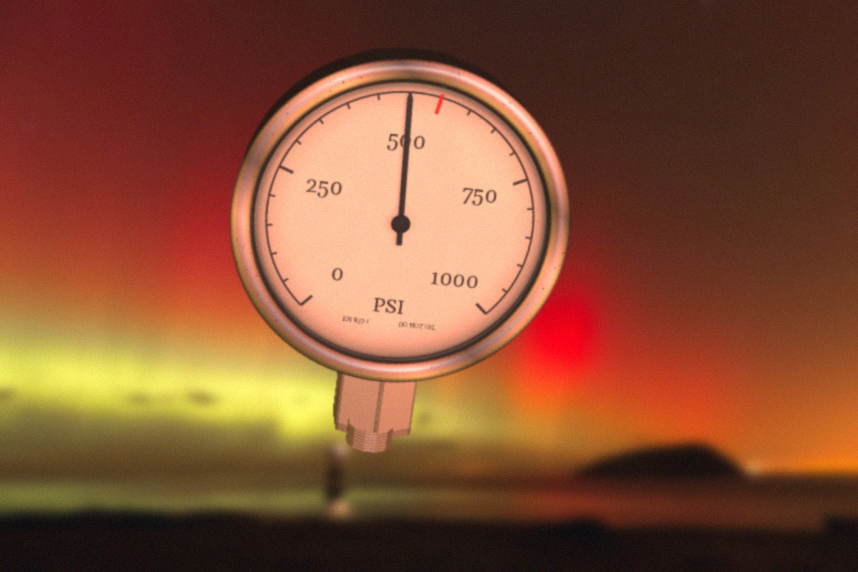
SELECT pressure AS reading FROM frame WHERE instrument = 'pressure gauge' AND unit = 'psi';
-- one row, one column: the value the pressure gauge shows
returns 500 psi
